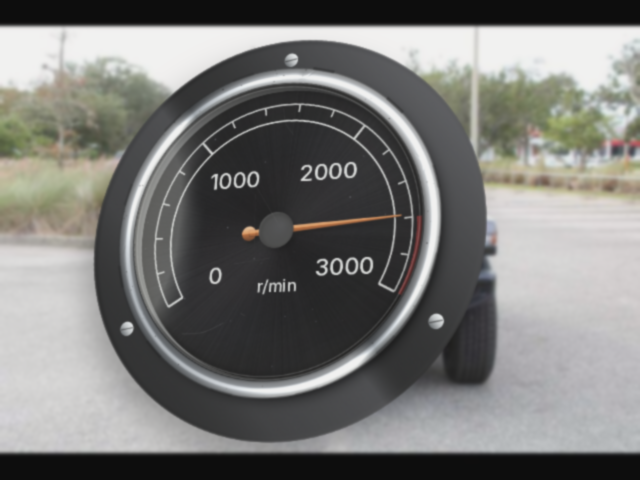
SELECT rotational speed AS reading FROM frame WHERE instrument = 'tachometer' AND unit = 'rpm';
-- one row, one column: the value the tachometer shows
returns 2600 rpm
